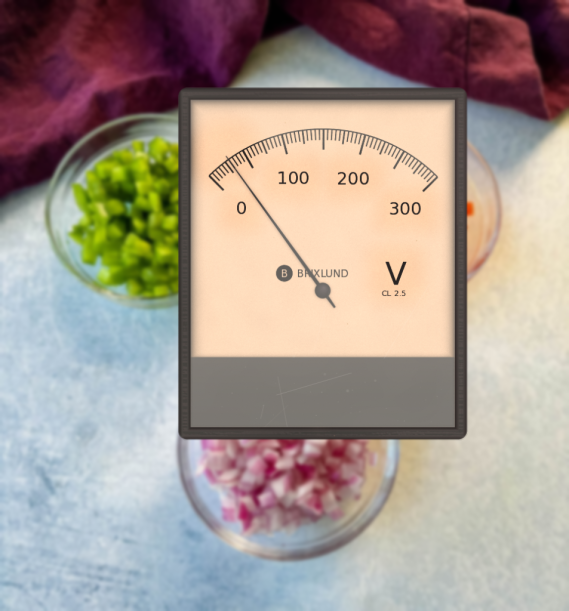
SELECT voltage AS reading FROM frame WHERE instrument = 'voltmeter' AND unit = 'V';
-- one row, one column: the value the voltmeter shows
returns 30 V
